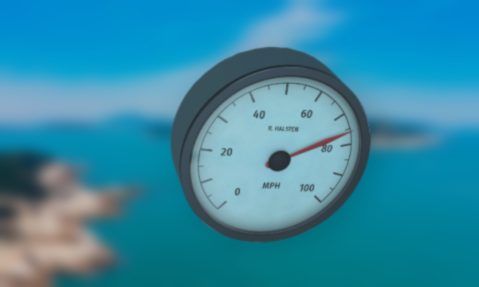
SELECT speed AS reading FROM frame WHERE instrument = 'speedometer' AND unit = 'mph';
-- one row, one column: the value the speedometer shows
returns 75 mph
